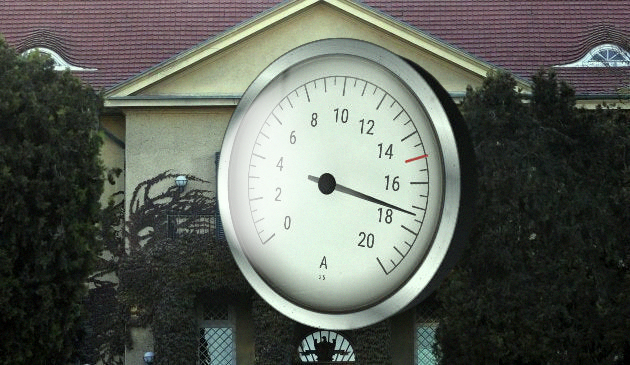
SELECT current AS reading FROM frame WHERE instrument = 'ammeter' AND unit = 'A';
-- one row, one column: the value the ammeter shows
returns 17.25 A
